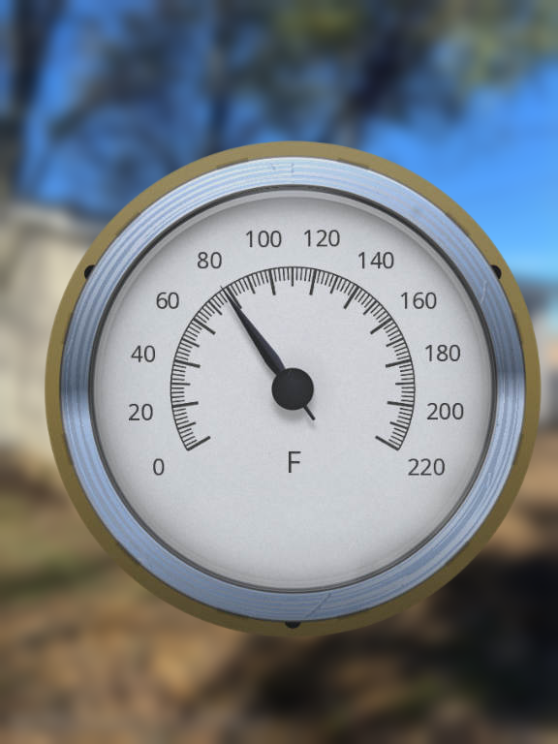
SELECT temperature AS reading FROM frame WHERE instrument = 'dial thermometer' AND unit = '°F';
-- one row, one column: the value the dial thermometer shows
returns 78 °F
